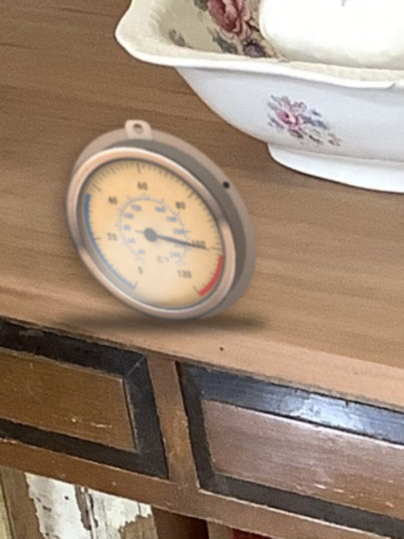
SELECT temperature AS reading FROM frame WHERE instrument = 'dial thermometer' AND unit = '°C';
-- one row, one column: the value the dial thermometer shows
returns 100 °C
